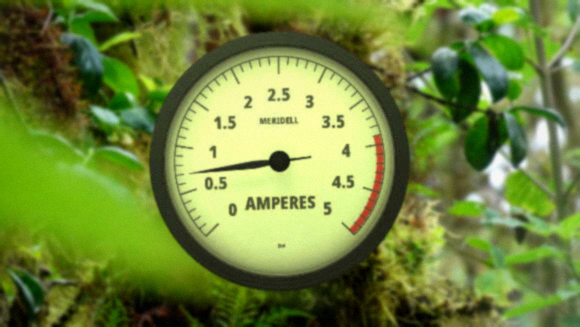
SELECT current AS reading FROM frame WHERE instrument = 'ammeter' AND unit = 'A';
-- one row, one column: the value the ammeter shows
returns 0.7 A
